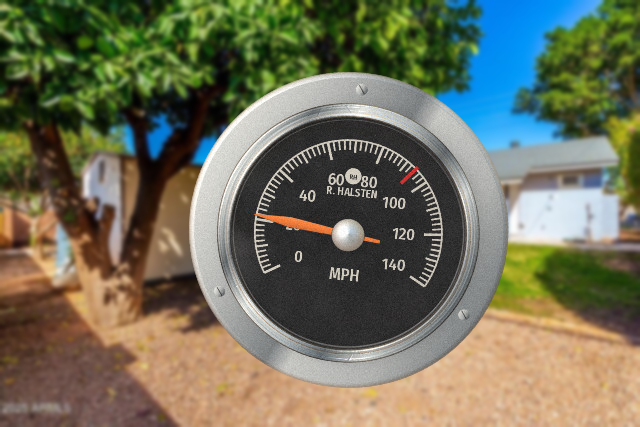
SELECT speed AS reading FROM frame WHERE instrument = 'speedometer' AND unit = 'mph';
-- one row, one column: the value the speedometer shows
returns 22 mph
